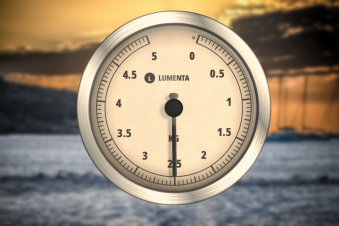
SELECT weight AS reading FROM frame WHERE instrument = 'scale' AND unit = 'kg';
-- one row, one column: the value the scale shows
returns 2.5 kg
